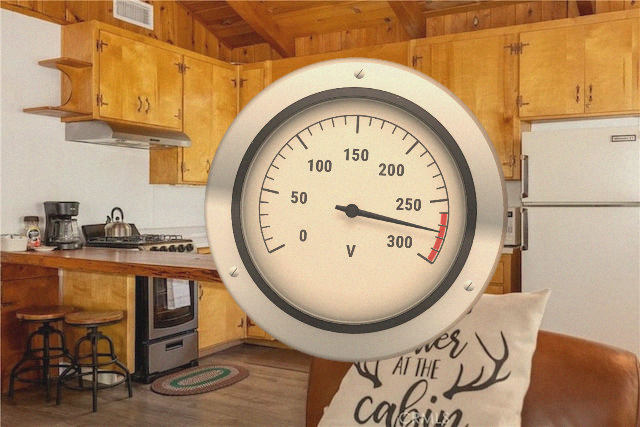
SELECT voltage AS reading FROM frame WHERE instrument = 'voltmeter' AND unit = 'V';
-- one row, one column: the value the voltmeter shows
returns 275 V
